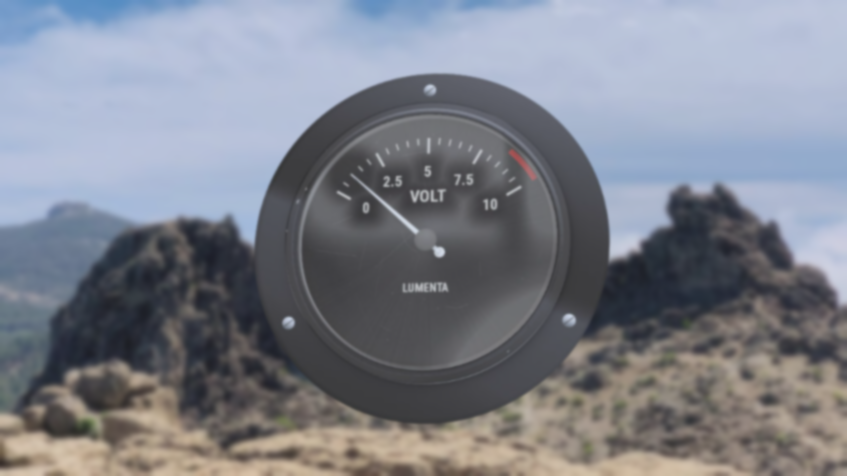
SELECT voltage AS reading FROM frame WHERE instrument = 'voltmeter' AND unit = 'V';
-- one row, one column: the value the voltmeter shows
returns 1 V
